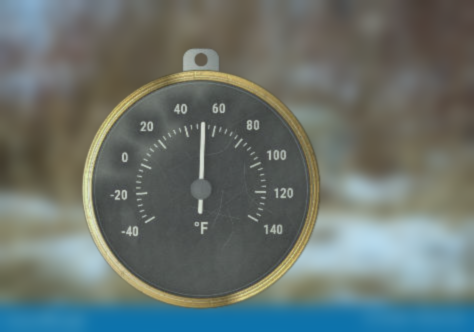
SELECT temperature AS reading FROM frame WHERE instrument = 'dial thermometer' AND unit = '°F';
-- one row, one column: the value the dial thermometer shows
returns 52 °F
